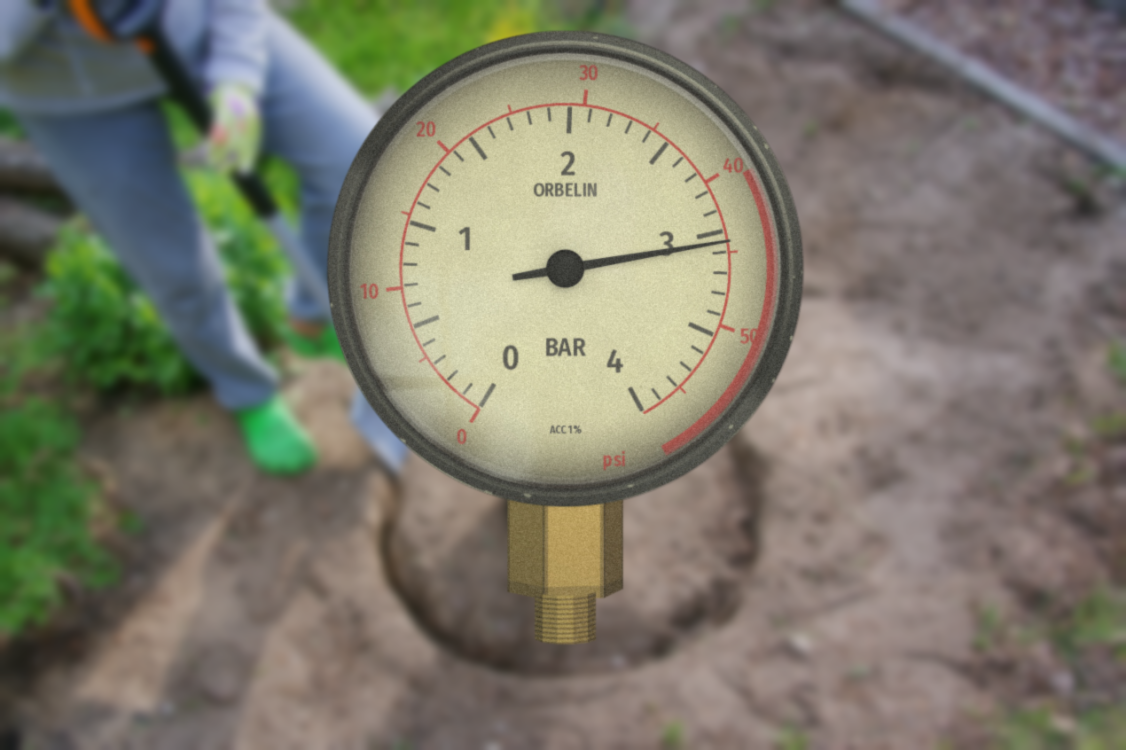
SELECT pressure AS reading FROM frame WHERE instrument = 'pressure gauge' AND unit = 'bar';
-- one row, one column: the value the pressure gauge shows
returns 3.05 bar
